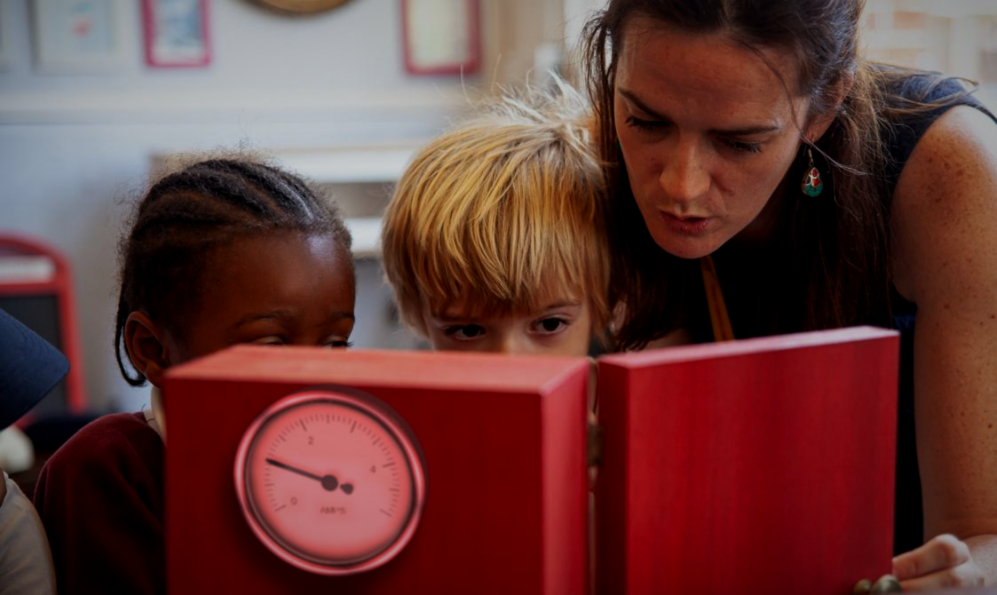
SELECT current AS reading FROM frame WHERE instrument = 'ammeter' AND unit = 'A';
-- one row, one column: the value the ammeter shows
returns 1 A
